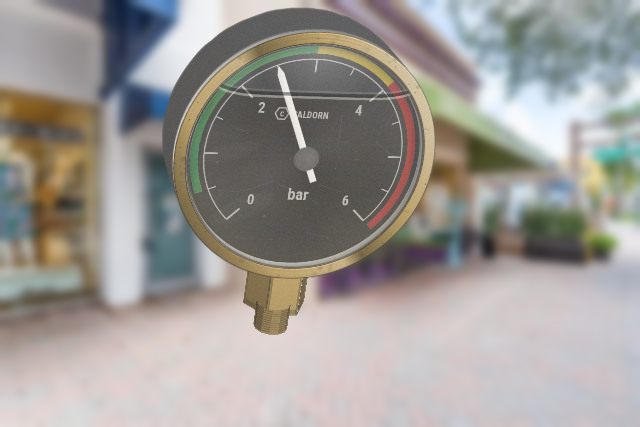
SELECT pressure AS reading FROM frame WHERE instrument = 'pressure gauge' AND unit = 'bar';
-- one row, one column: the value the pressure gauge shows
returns 2.5 bar
